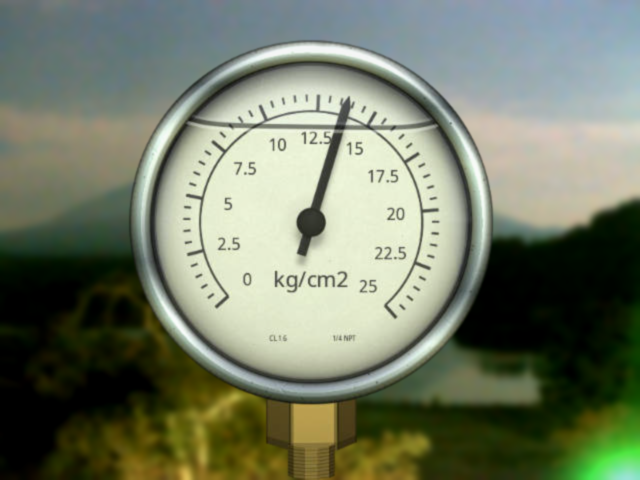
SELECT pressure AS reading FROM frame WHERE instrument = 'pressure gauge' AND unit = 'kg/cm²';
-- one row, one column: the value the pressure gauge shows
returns 13.75 kg/cm²
